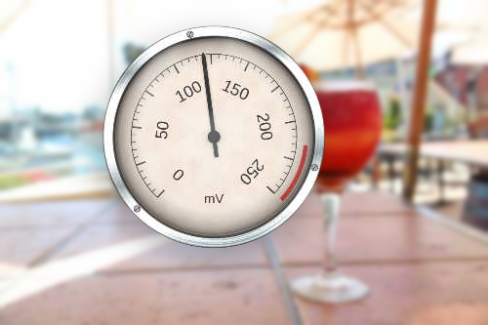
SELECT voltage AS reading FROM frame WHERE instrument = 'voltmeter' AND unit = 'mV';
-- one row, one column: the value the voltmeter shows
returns 120 mV
